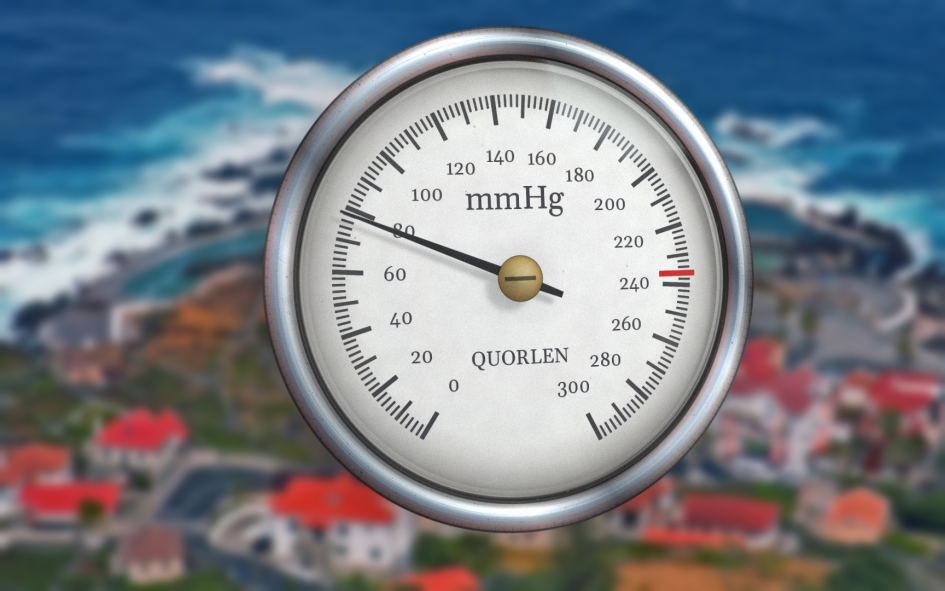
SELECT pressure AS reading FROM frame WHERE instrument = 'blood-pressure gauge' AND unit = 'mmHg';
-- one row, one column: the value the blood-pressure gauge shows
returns 78 mmHg
